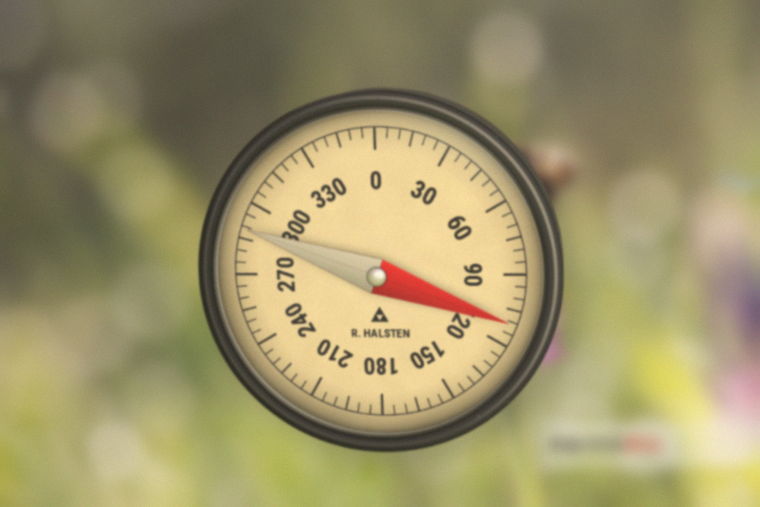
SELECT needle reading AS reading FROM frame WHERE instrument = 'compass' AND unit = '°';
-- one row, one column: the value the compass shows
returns 110 °
